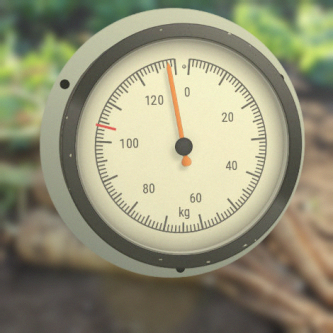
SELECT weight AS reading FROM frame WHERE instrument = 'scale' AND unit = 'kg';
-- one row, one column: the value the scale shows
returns 128 kg
